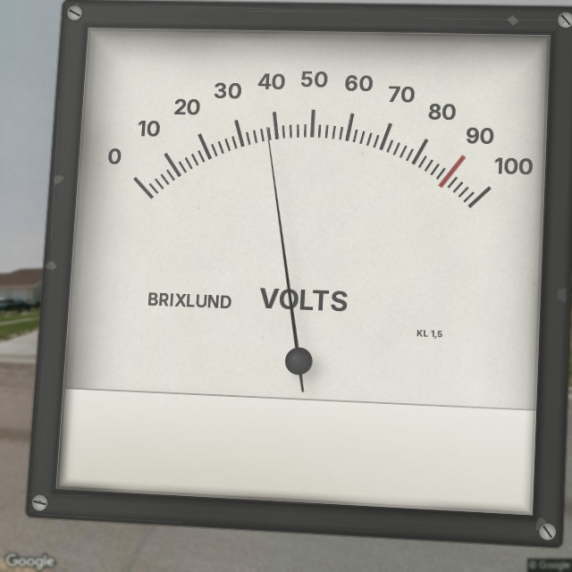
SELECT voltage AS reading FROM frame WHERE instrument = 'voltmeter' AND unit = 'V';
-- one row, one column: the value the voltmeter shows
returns 38 V
